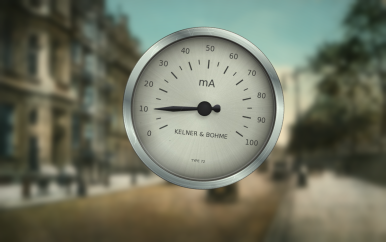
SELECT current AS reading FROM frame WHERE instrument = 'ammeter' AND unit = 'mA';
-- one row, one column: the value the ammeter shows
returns 10 mA
